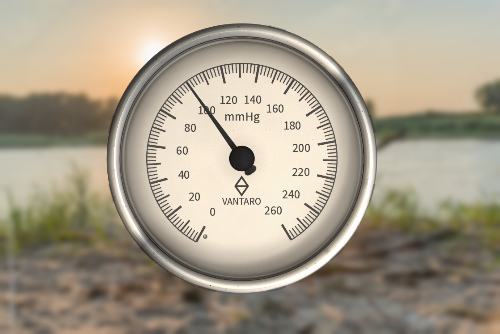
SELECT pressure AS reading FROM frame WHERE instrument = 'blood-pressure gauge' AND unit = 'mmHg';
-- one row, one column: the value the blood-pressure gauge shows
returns 100 mmHg
